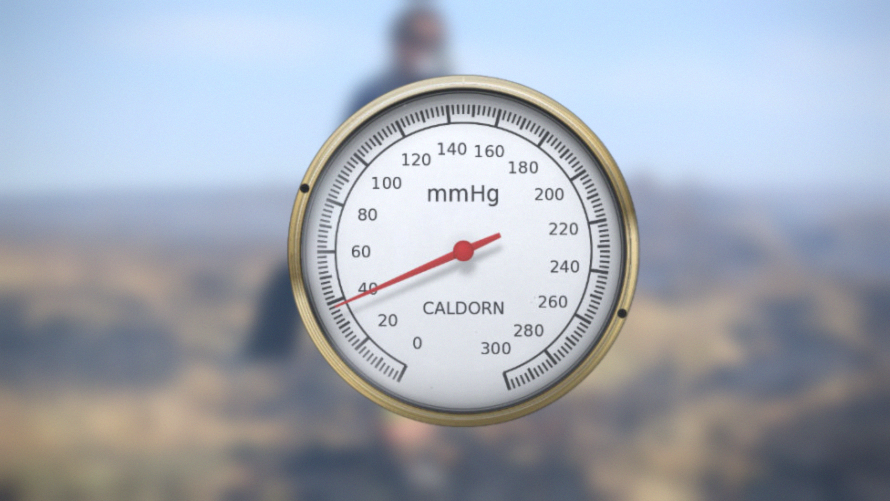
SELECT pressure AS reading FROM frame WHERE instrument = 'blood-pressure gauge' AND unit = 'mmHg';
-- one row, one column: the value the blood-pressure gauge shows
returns 38 mmHg
